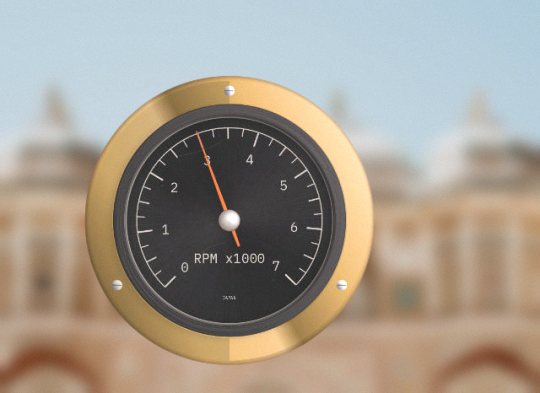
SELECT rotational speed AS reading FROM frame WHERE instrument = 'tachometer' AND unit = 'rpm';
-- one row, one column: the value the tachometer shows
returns 3000 rpm
